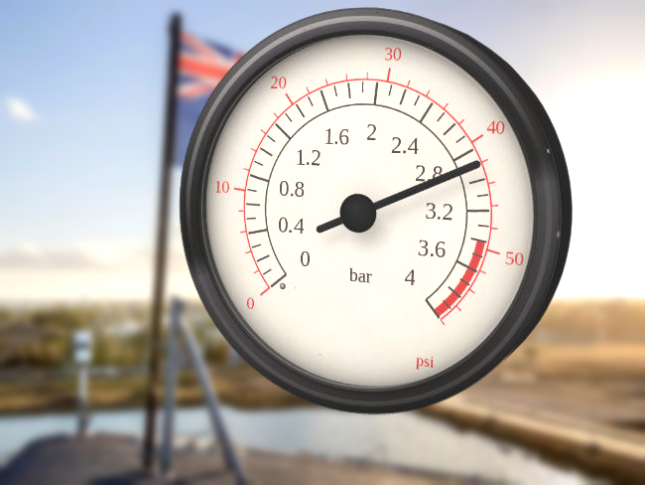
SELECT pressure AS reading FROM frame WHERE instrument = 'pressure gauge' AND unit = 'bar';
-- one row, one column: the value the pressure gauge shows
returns 2.9 bar
